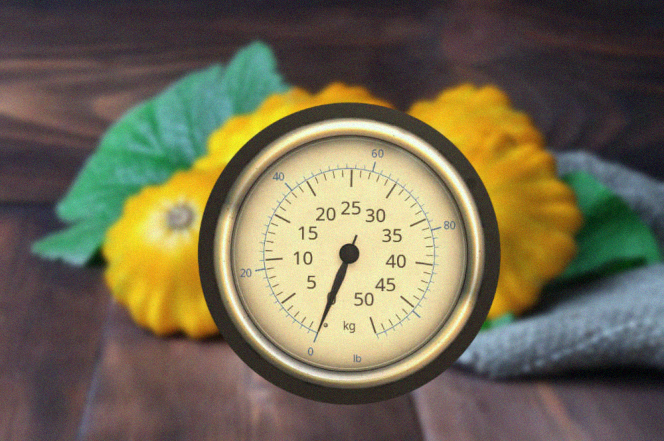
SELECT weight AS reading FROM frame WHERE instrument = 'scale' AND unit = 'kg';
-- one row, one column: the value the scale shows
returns 0 kg
